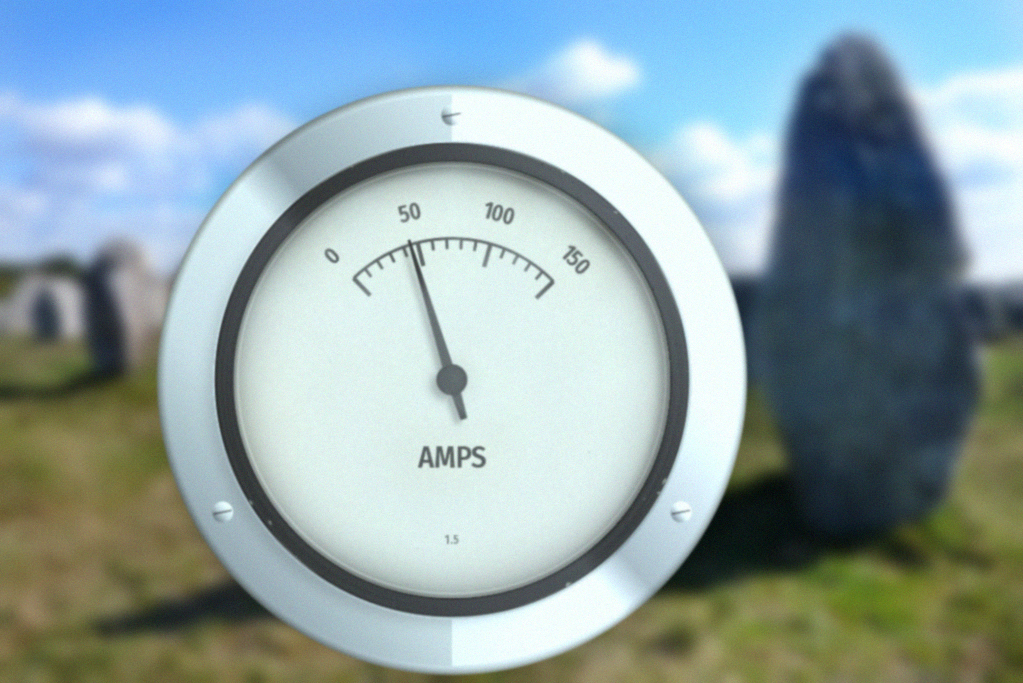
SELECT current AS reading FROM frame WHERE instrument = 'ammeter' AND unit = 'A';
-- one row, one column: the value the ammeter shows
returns 45 A
